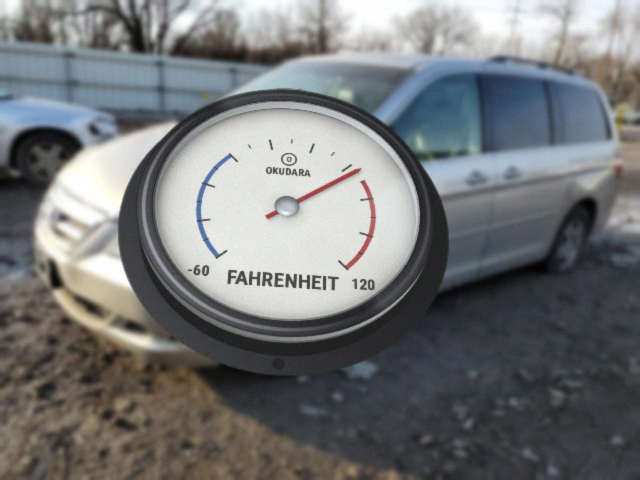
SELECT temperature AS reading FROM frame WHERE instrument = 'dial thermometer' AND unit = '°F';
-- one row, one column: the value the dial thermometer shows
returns 65 °F
